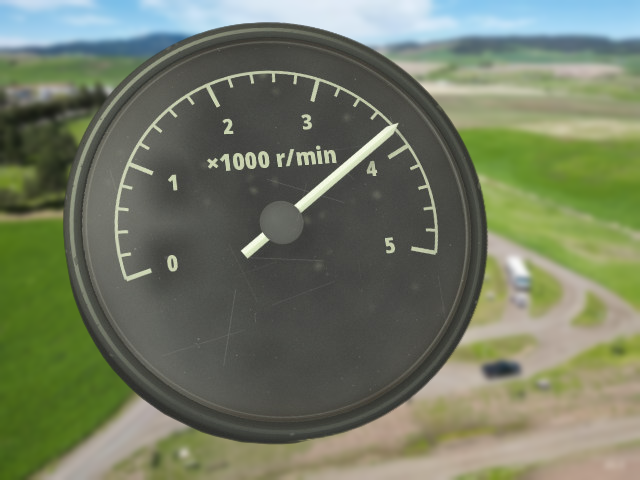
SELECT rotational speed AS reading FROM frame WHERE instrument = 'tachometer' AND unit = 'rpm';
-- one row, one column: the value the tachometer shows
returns 3800 rpm
